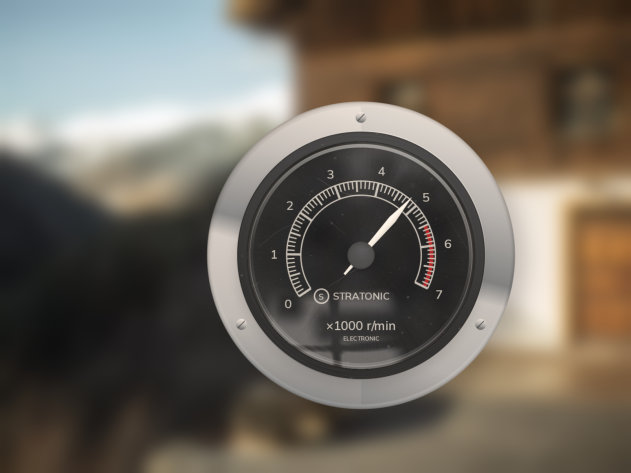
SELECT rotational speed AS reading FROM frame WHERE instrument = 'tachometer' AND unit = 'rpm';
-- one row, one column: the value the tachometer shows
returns 4800 rpm
